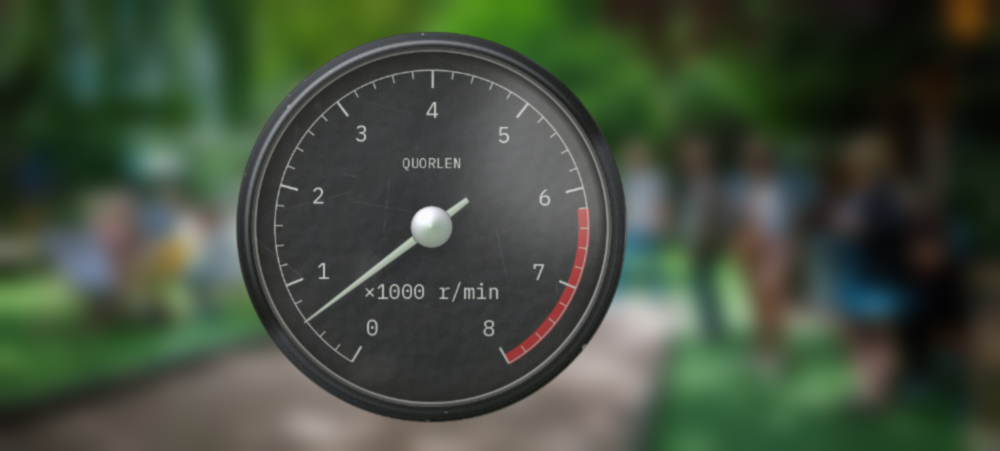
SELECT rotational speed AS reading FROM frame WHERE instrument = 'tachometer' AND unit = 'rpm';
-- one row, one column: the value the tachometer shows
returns 600 rpm
